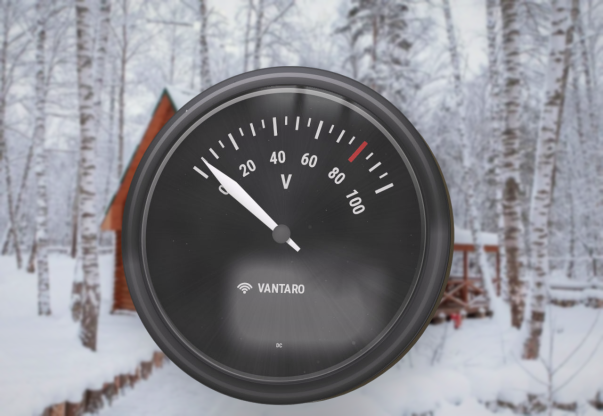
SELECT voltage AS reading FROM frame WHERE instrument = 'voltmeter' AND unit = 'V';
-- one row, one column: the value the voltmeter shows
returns 5 V
